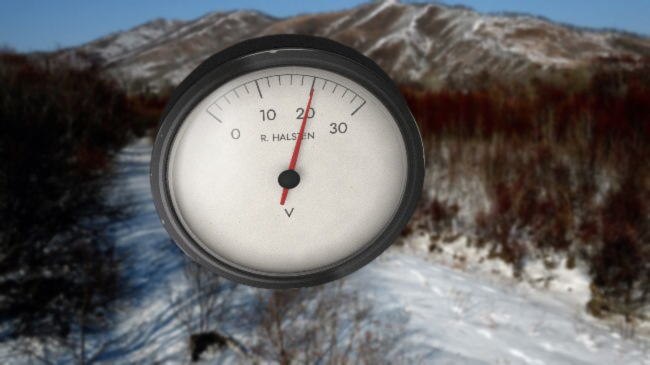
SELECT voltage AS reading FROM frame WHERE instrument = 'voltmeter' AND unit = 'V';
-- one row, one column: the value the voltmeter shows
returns 20 V
